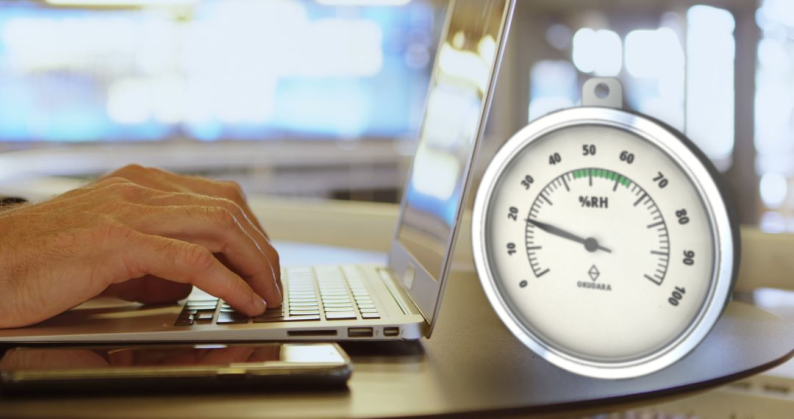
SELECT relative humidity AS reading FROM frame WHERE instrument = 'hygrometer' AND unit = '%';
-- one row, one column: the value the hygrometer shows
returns 20 %
